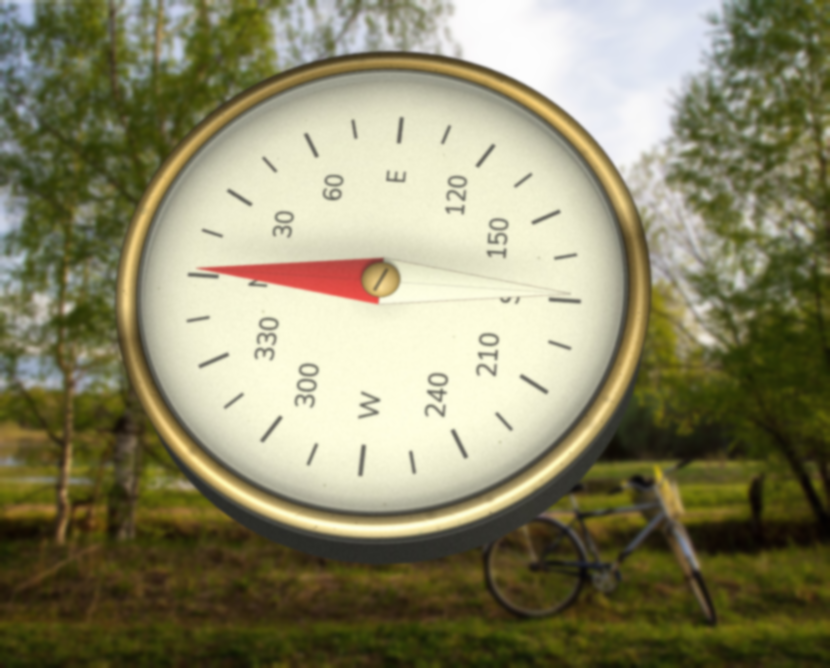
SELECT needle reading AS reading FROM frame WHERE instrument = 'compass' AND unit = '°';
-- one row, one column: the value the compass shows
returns 0 °
